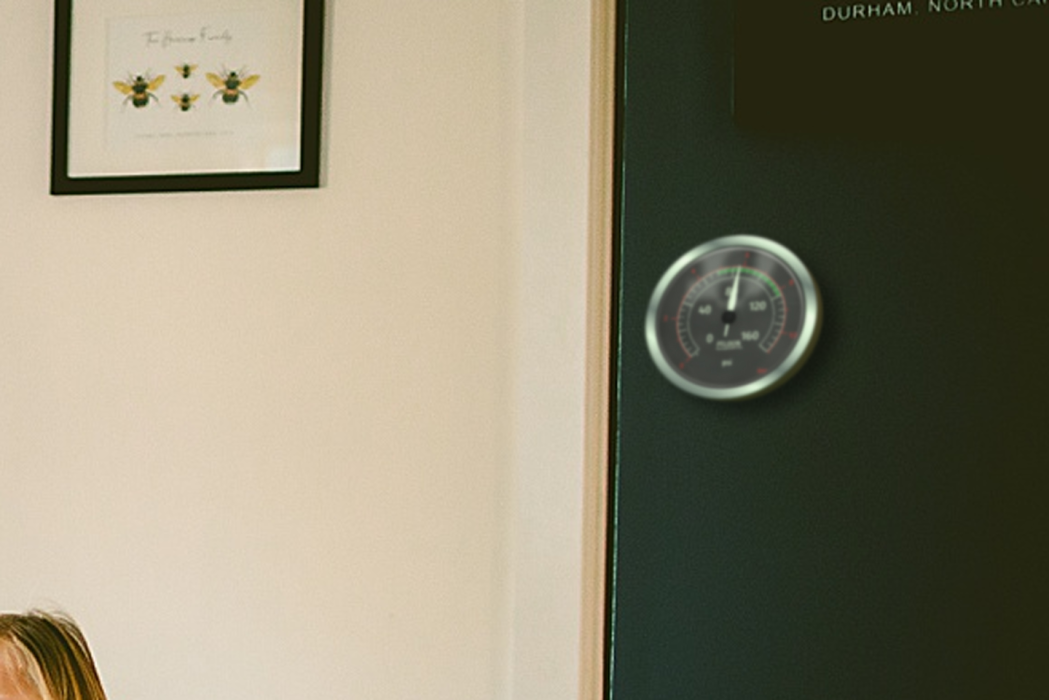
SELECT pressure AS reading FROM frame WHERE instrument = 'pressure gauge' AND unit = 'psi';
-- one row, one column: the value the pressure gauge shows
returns 85 psi
